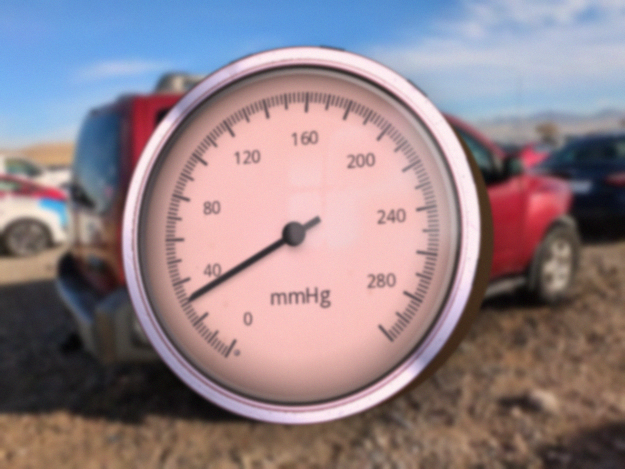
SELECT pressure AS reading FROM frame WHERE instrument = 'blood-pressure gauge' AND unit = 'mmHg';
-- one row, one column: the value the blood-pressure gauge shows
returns 30 mmHg
